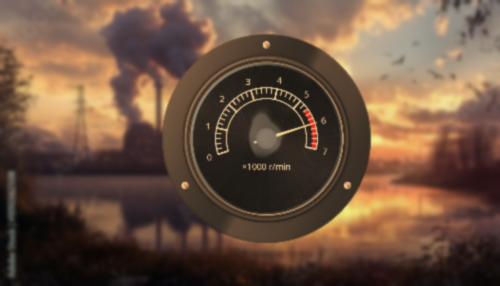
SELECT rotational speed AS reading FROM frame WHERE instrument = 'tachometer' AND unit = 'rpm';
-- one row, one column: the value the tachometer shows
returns 6000 rpm
